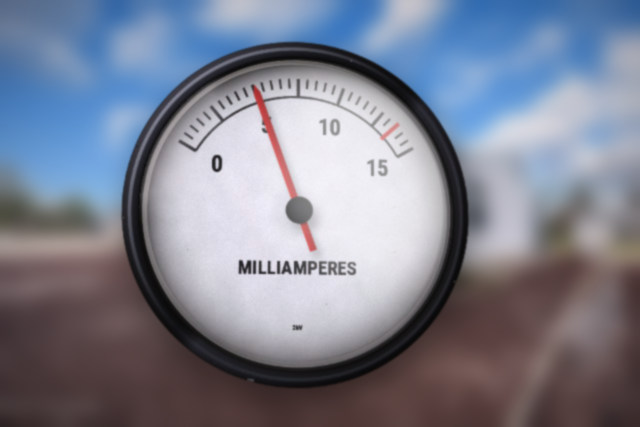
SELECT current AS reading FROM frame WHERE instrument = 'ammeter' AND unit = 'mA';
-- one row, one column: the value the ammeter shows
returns 5 mA
